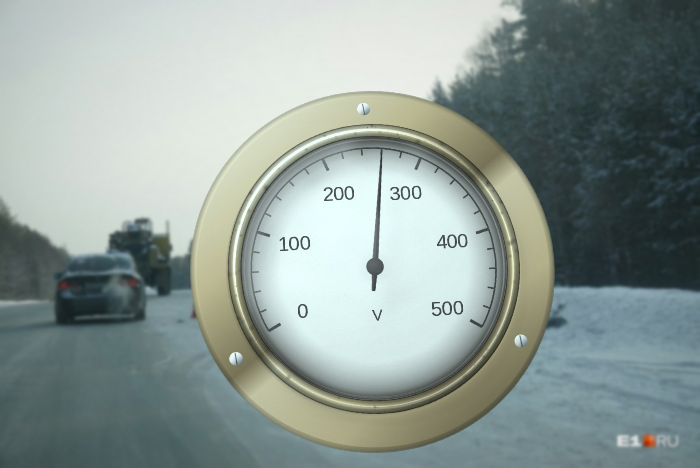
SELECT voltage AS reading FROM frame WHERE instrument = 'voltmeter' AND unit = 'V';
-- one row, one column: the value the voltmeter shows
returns 260 V
